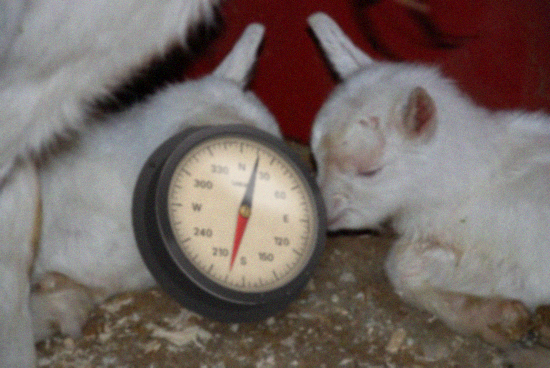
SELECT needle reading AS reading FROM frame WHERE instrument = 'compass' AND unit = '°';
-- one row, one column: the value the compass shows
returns 195 °
